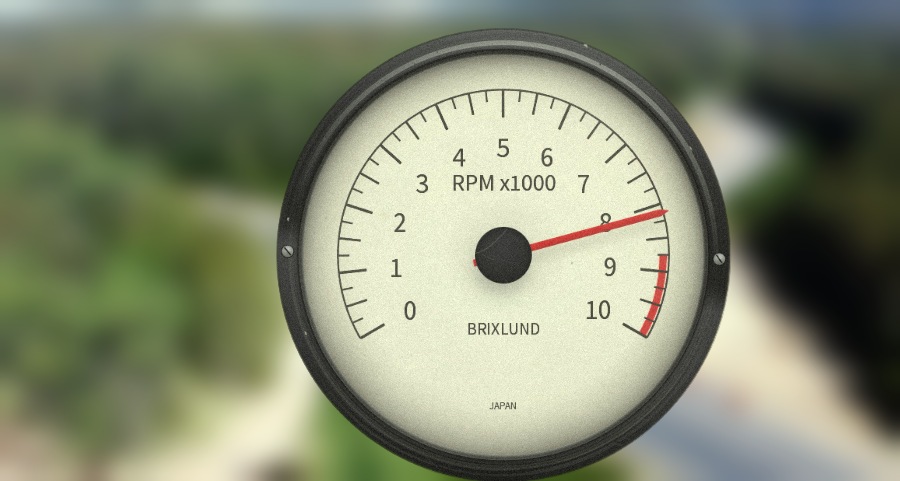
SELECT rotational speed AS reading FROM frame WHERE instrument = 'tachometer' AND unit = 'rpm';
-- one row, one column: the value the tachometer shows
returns 8125 rpm
